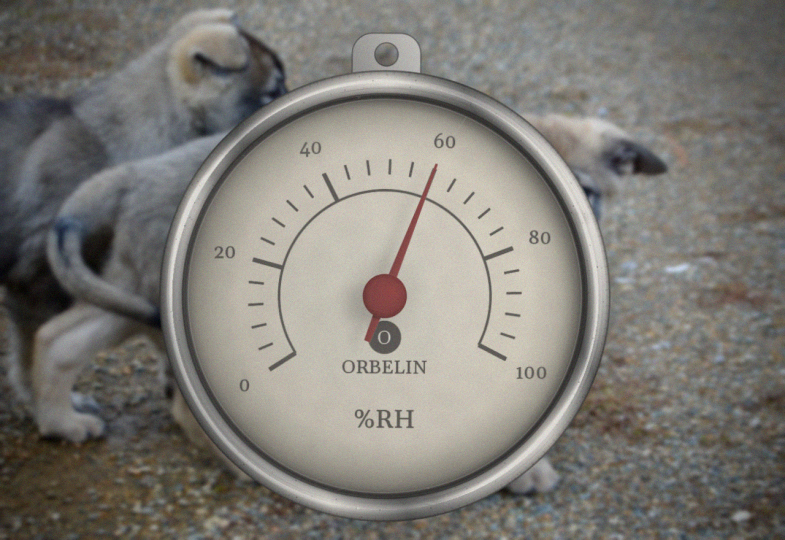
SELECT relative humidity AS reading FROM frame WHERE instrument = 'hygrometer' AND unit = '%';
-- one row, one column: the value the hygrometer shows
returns 60 %
